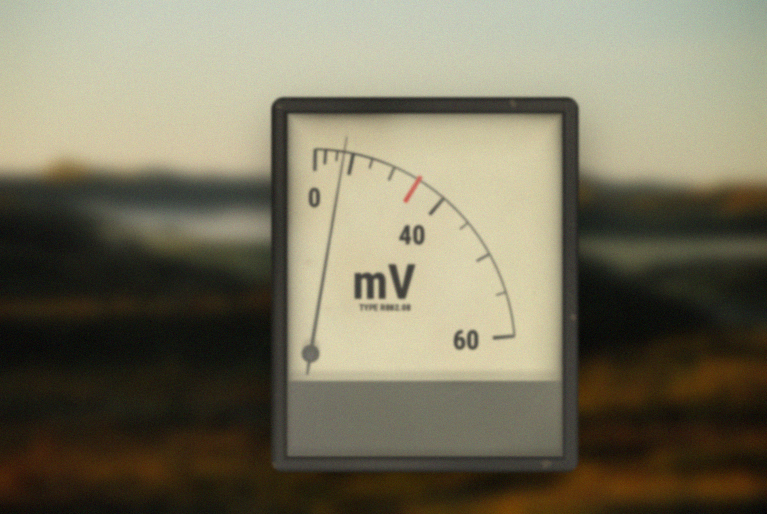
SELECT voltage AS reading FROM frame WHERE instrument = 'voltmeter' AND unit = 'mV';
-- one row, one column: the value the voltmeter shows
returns 17.5 mV
